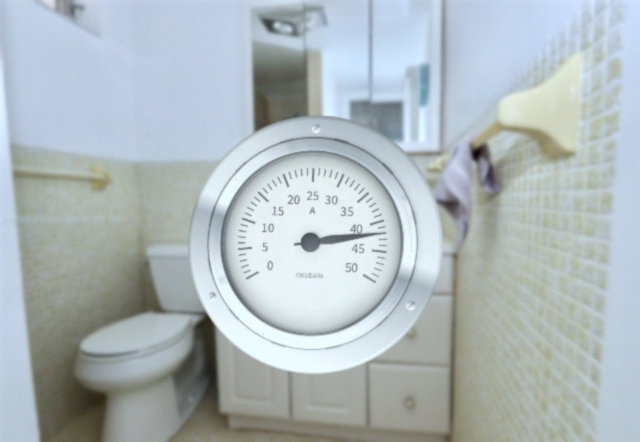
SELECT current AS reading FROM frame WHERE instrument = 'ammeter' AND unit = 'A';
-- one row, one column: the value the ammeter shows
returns 42 A
